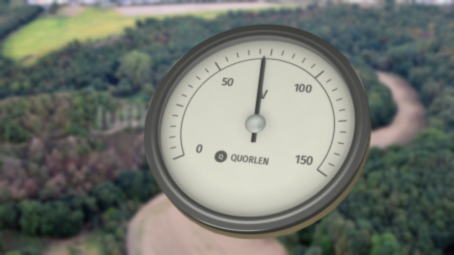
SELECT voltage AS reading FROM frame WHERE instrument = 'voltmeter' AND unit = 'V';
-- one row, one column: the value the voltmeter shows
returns 72.5 V
